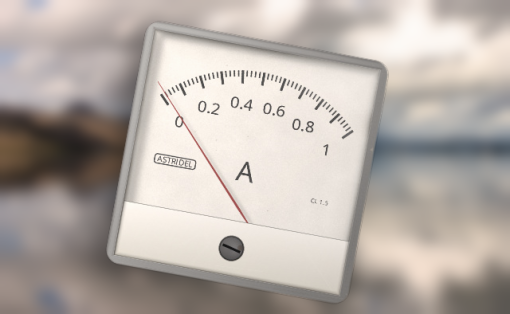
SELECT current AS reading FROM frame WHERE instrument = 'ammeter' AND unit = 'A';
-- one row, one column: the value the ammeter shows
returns 0.02 A
